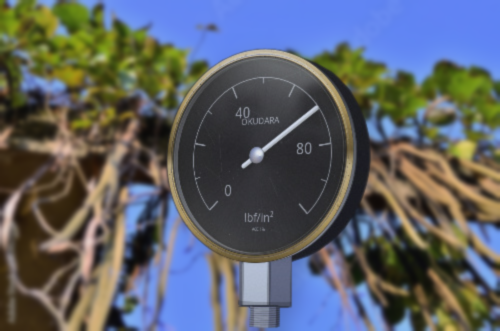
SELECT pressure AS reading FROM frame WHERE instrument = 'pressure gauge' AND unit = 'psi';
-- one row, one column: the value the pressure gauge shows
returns 70 psi
